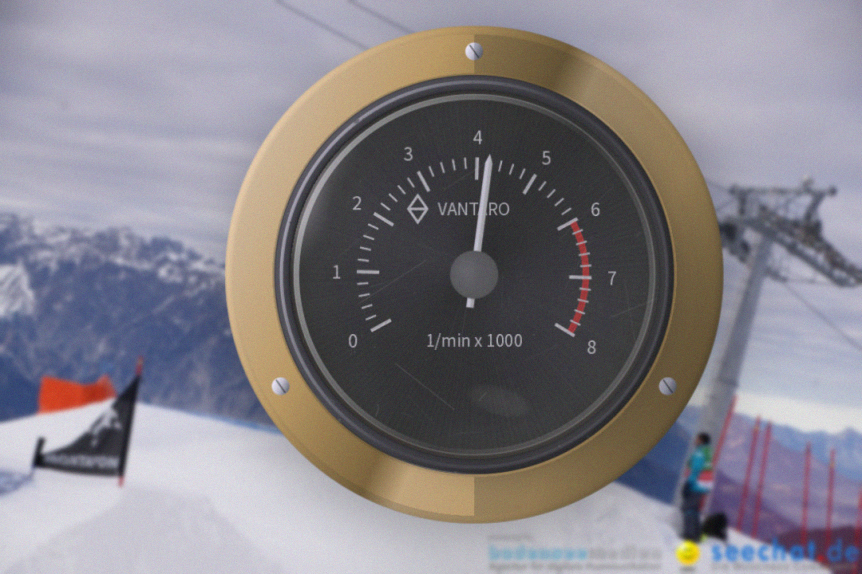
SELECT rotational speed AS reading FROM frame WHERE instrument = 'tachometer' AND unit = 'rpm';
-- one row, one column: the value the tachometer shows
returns 4200 rpm
